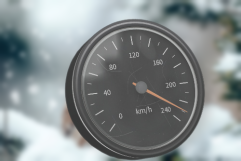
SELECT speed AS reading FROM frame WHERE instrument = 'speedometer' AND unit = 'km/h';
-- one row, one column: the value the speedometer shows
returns 230 km/h
